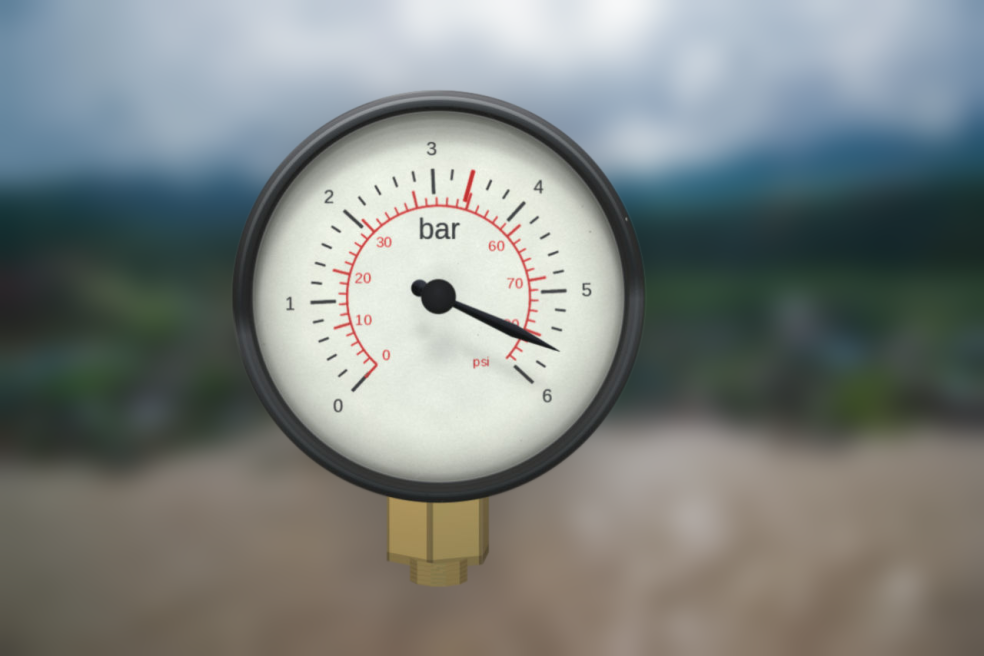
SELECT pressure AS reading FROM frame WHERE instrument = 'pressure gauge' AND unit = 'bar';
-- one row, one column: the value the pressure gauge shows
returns 5.6 bar
